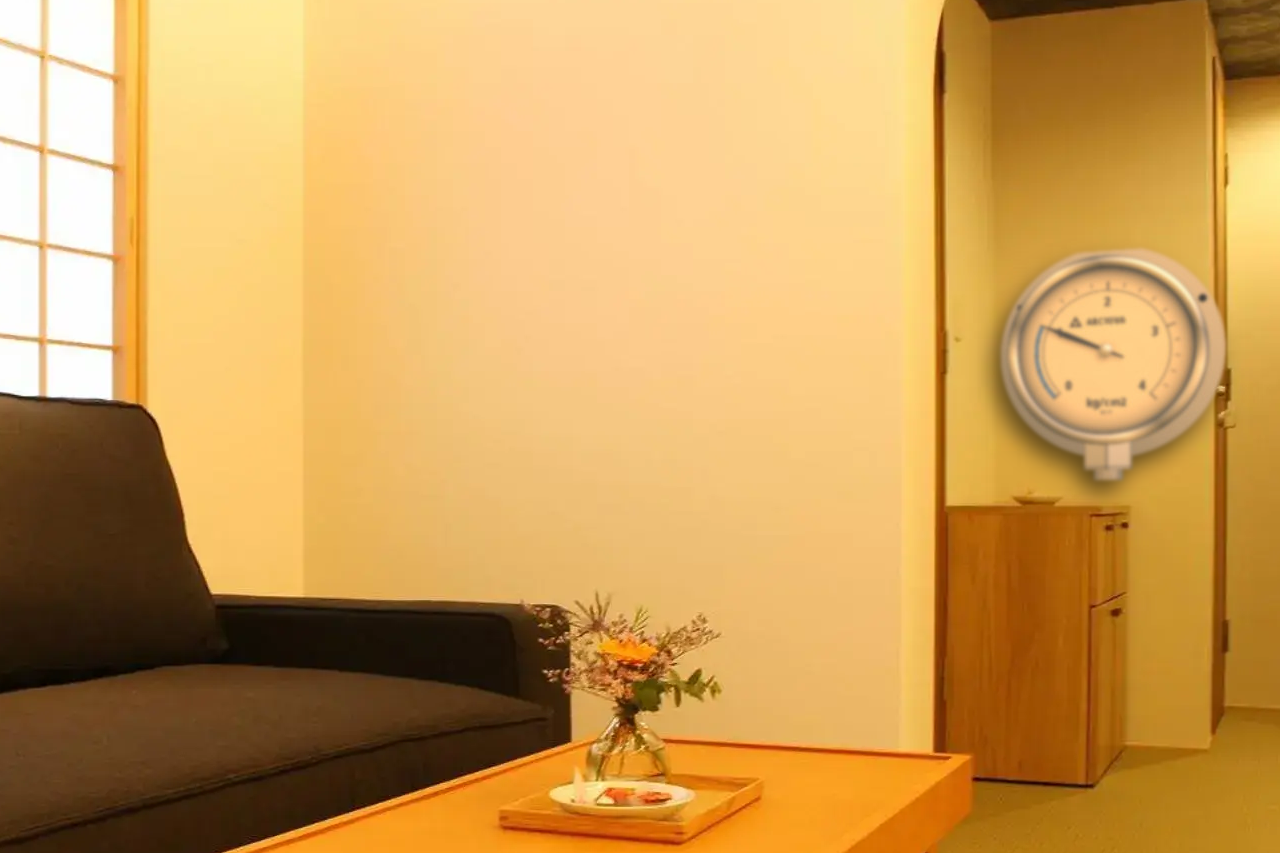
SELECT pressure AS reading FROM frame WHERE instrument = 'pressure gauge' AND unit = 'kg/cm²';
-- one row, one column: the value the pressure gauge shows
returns 1 kg/cm²
